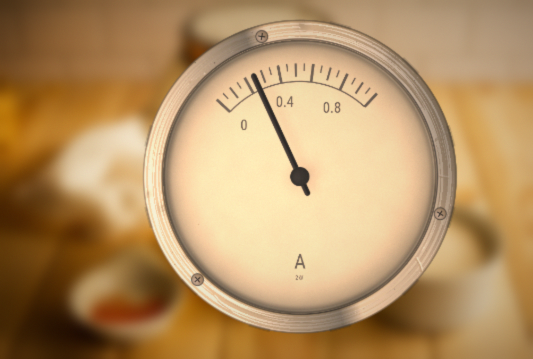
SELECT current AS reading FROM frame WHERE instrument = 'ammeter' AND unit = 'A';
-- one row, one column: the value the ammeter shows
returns 0.25 A
